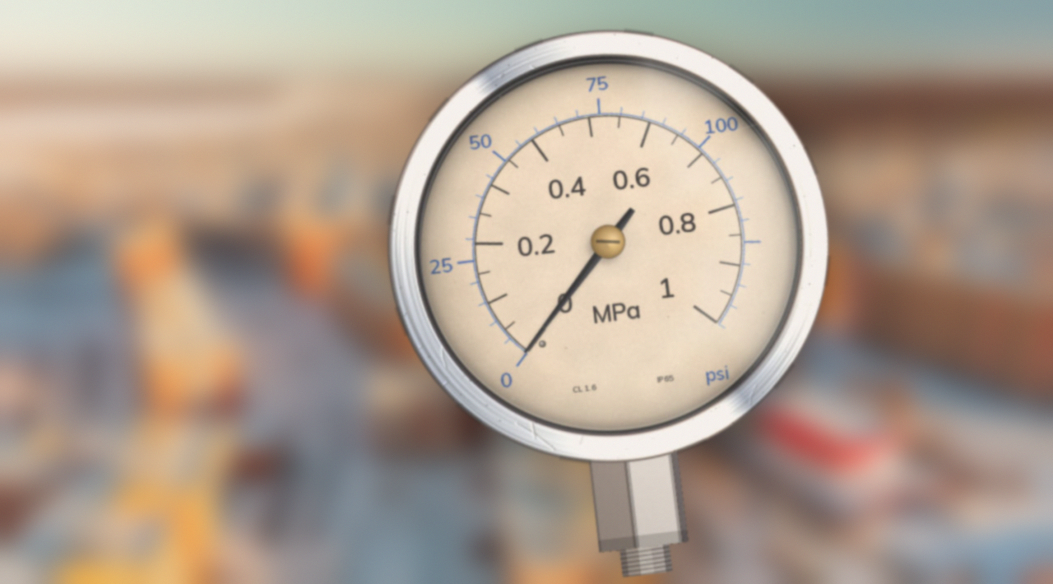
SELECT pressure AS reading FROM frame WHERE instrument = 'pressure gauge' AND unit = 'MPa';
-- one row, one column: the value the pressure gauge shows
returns 0 MPa
